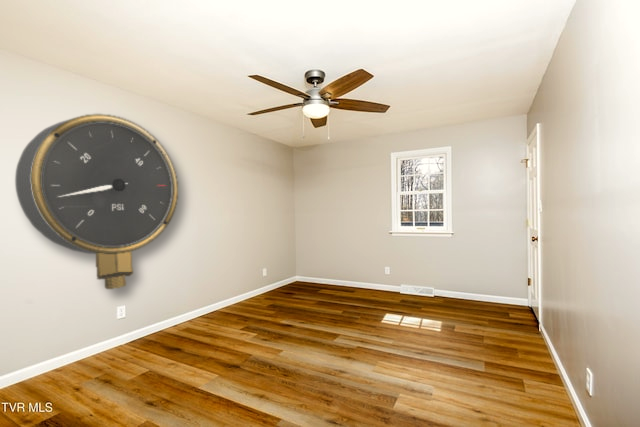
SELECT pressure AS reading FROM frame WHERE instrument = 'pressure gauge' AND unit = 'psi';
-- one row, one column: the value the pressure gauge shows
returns 7.5 psi
